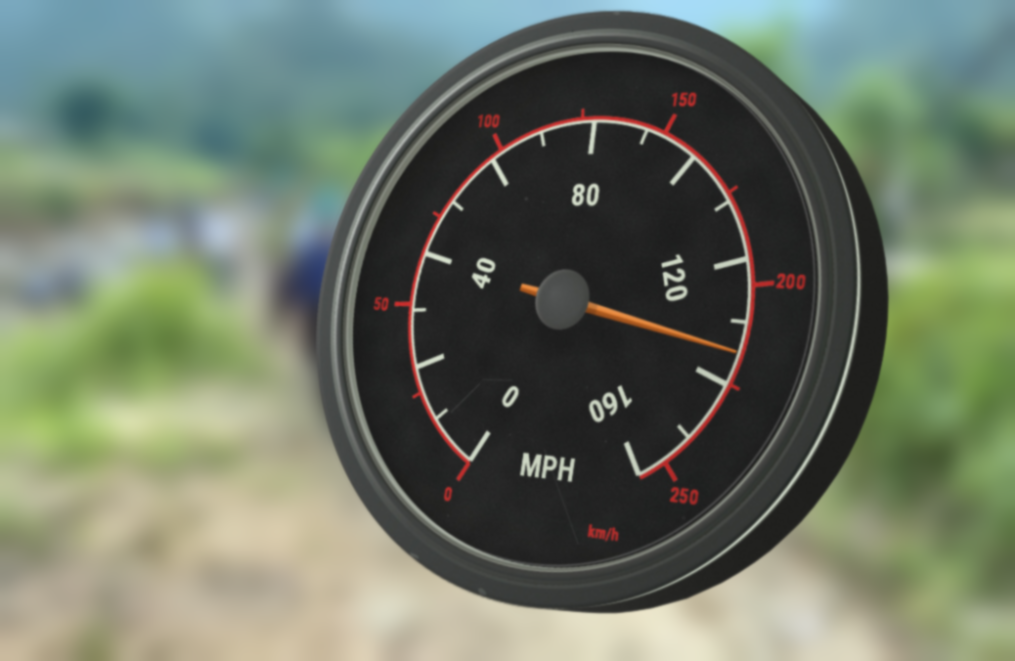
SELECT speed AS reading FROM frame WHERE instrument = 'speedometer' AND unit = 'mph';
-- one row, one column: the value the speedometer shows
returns 135 mph
